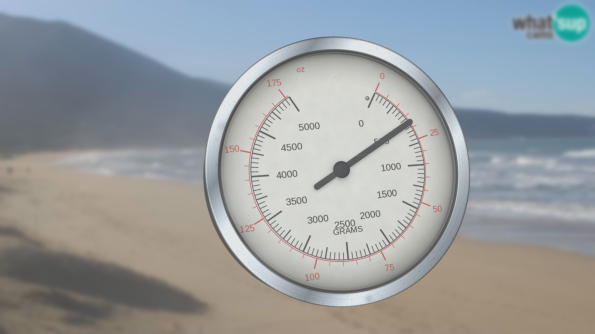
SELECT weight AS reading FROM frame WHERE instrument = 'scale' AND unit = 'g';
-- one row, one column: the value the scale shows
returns 500 g
